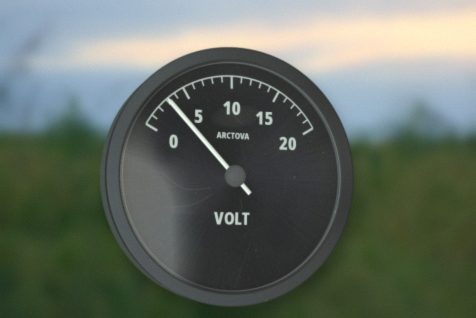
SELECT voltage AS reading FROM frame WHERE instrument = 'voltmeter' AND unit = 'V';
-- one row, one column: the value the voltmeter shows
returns 3 V
